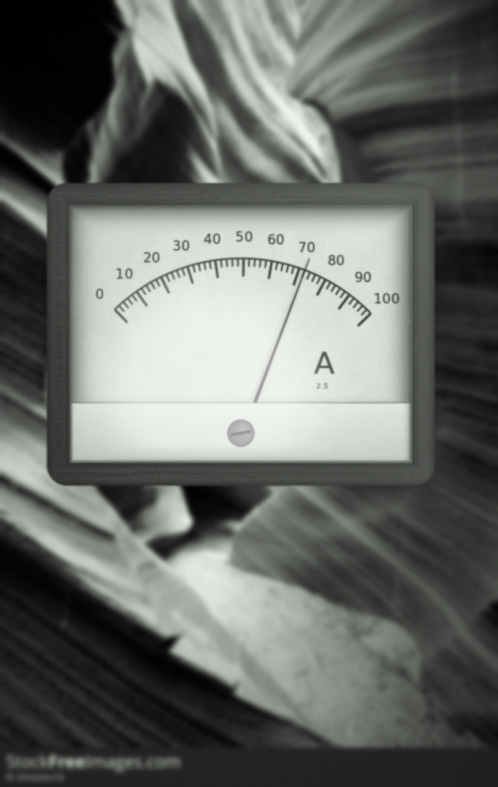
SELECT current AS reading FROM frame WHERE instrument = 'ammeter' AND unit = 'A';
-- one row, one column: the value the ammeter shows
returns 72 A
